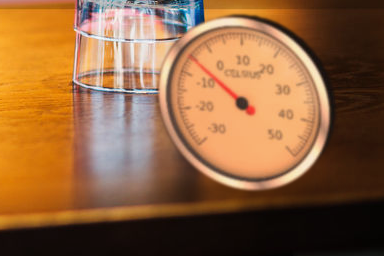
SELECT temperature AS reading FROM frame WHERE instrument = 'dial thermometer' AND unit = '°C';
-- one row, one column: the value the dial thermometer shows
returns -5 °C
